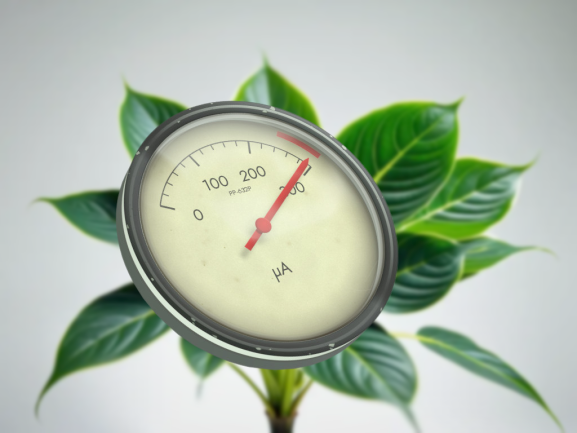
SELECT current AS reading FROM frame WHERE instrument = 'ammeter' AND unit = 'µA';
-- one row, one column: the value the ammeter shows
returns 290 µA
